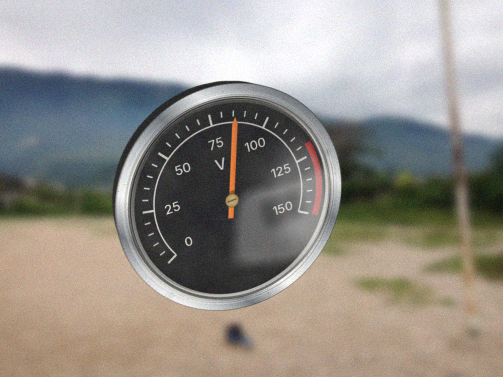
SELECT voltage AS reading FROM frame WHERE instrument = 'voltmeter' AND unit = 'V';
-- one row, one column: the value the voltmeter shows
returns 85 V
